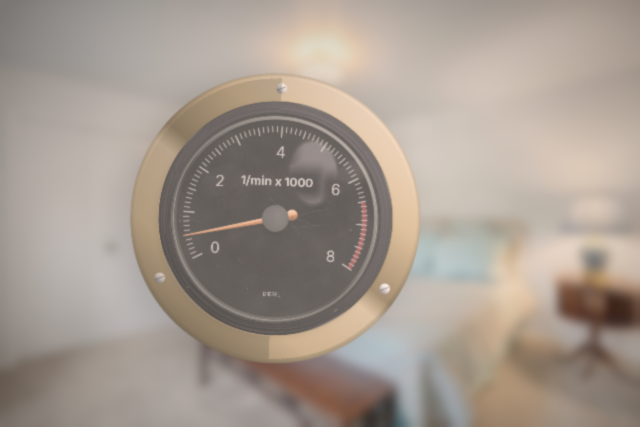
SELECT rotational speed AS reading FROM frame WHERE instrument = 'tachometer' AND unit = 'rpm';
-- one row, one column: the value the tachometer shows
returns 500 rpm
